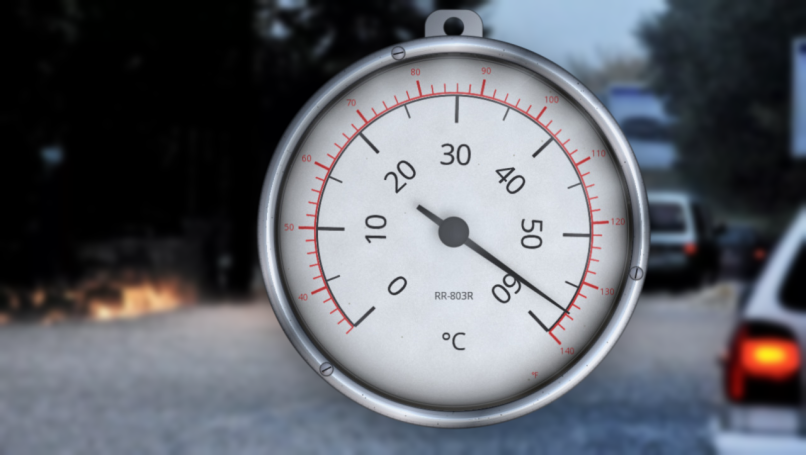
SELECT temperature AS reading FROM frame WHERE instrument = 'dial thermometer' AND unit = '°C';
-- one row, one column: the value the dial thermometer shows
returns 57.5 °C
